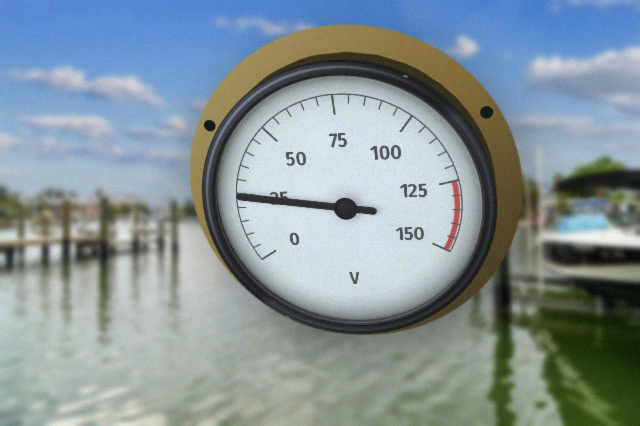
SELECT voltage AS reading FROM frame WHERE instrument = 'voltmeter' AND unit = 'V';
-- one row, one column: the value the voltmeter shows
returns 25 V
